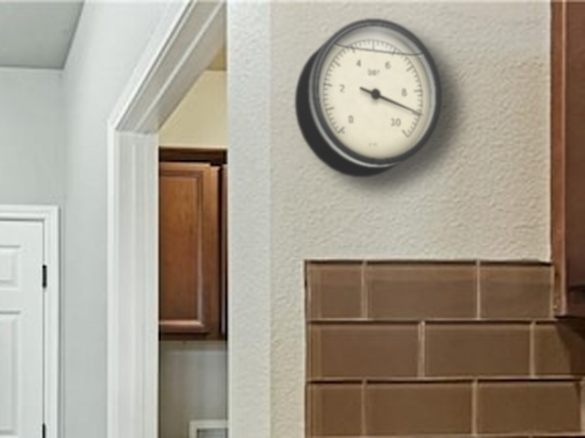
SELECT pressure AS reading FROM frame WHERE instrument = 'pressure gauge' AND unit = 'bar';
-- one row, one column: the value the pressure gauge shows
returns 9 bar
